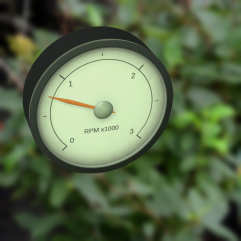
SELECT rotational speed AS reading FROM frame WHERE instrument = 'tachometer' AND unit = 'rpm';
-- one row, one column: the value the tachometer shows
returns 750 rpm
